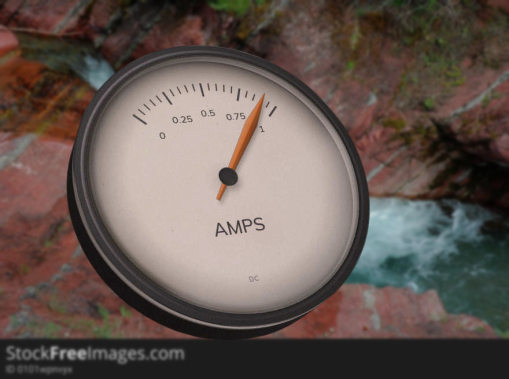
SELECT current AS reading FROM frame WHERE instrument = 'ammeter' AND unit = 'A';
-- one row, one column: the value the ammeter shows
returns 0.9 A
